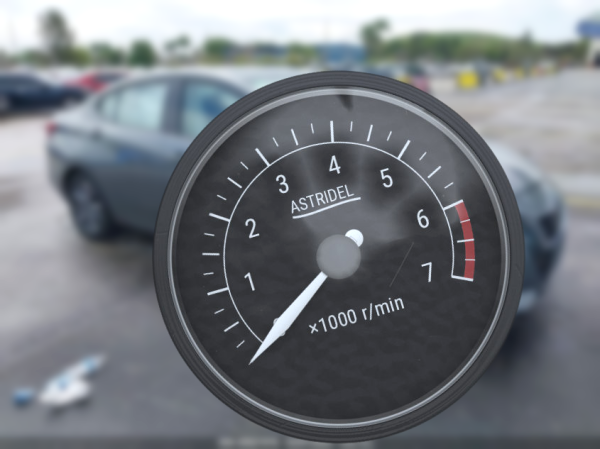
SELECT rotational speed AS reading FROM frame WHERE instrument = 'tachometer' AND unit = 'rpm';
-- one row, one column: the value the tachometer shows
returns 0 rpm
